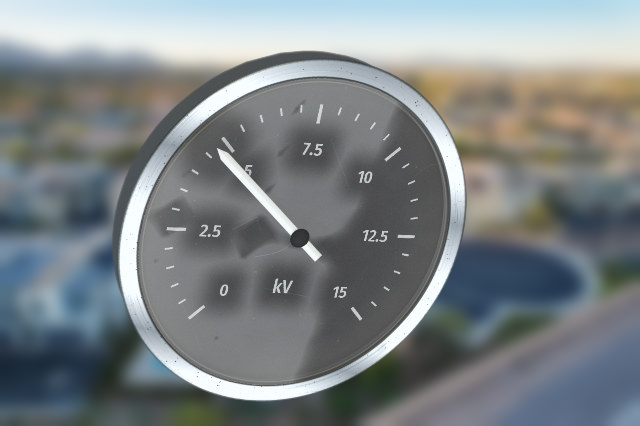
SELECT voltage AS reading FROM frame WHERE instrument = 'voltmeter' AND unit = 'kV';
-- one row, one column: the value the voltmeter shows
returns 4.75 kV
